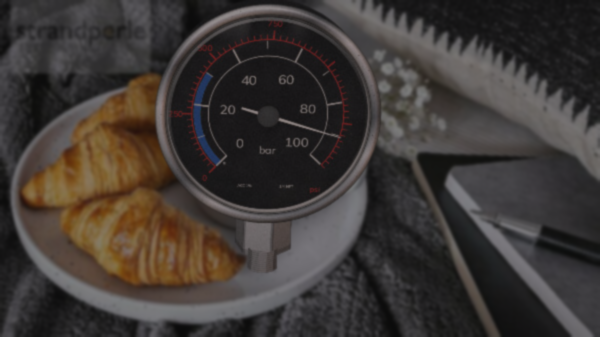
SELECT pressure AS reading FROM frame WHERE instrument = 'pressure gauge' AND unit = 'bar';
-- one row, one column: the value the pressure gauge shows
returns 90 bar
